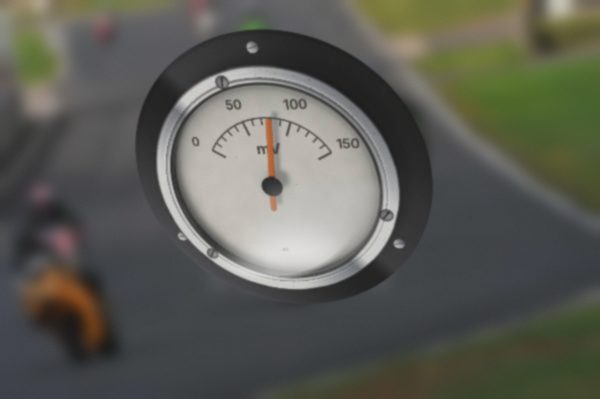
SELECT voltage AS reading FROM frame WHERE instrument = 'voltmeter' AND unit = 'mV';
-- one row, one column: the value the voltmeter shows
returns 80 mV
